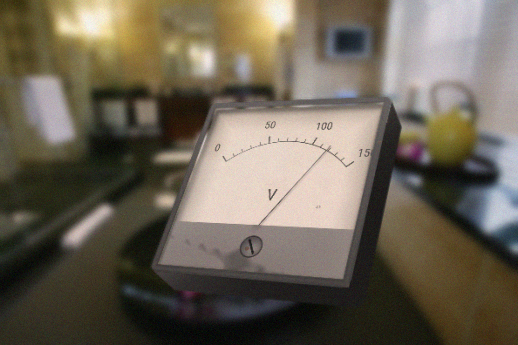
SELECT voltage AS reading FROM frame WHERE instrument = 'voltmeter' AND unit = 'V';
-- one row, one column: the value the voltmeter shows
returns 120 V
